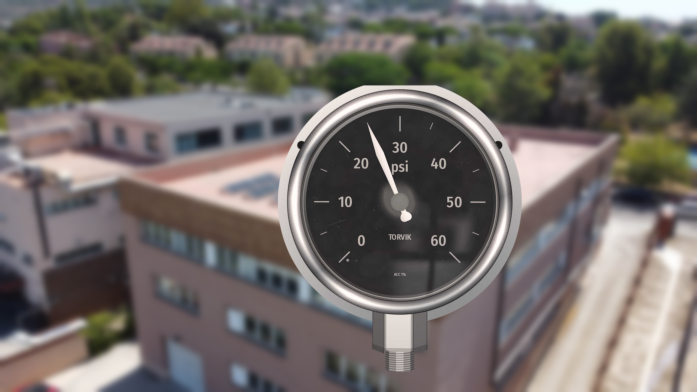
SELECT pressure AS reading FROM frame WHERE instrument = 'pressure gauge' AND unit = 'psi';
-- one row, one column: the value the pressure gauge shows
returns 25 psi
